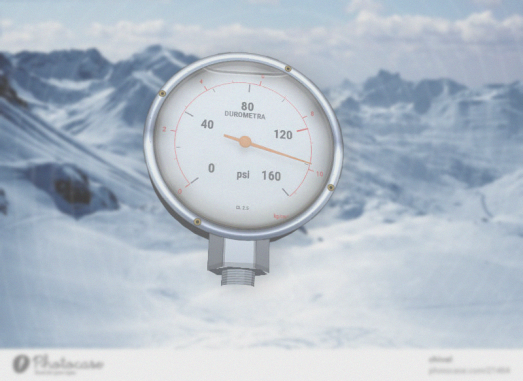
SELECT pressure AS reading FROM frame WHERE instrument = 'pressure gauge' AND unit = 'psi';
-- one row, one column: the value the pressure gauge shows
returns 140 psi
